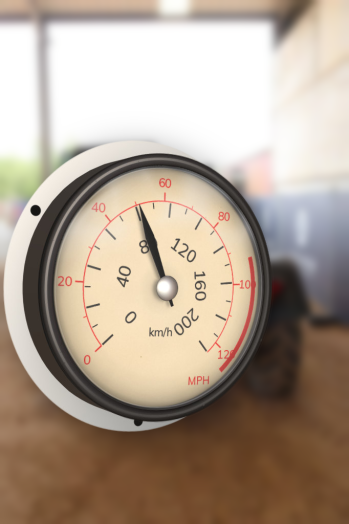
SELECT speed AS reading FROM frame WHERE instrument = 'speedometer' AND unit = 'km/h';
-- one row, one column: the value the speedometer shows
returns 80 km/h
